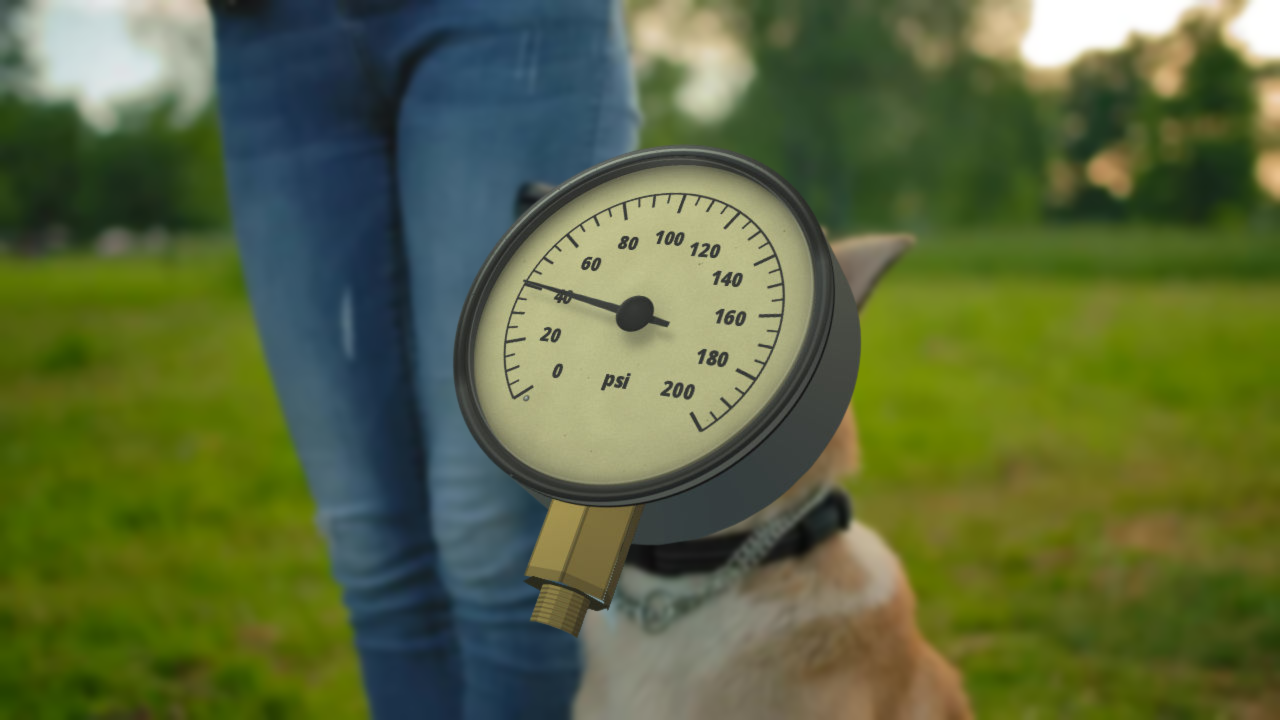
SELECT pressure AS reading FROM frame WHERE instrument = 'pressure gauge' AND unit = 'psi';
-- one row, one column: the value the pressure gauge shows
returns 40 psi
